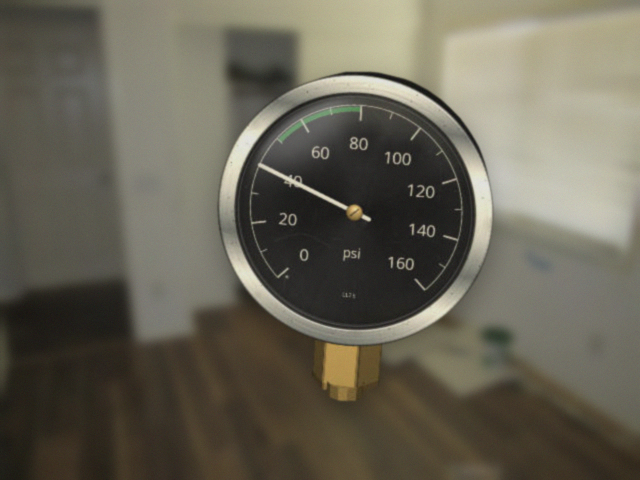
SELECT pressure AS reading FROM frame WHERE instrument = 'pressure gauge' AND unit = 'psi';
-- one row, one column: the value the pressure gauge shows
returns 40 psi
